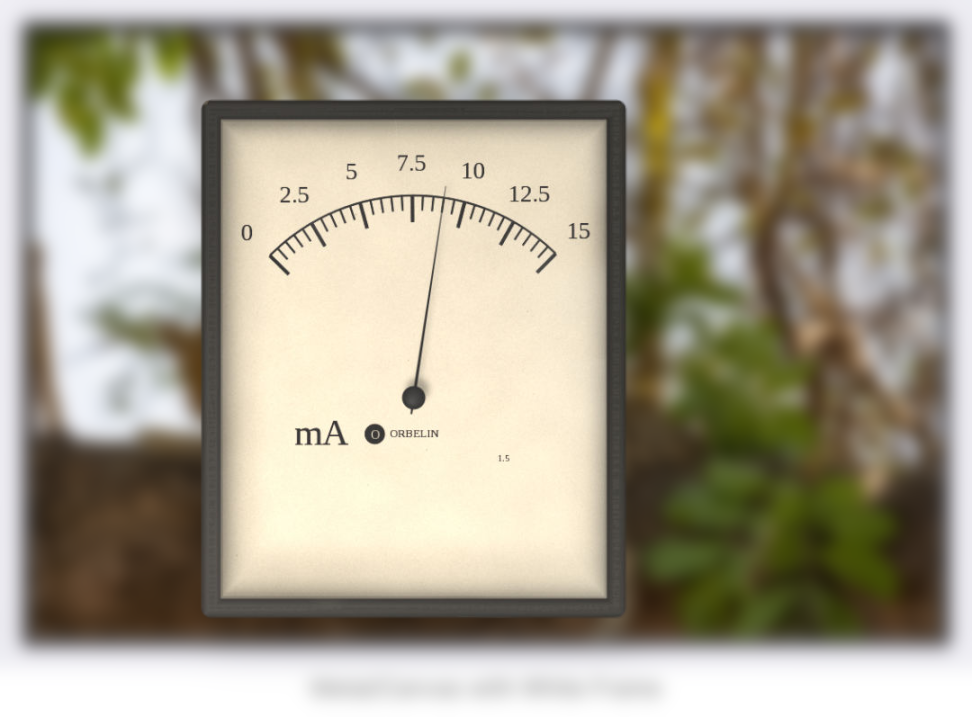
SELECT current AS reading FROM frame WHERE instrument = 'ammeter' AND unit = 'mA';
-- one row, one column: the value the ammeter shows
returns 9 mA
